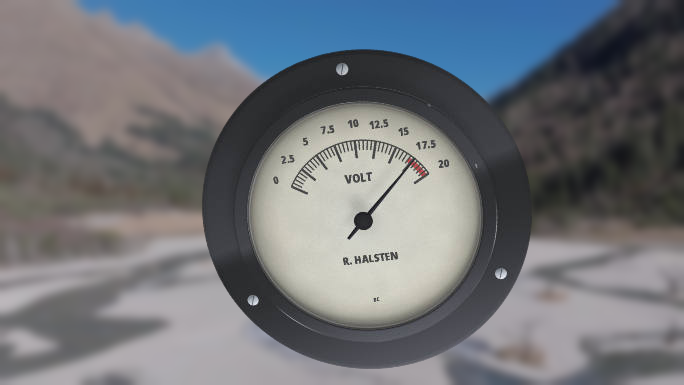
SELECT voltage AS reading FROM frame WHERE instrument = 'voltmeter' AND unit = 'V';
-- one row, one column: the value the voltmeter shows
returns 17.5 V
